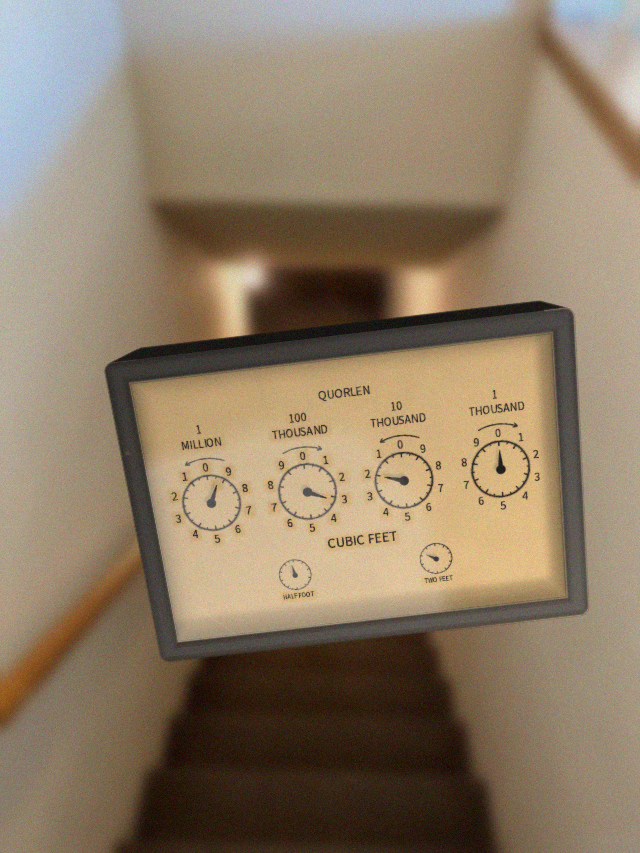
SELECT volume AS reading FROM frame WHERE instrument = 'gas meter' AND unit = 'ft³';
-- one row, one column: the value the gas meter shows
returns 932000 ft³
